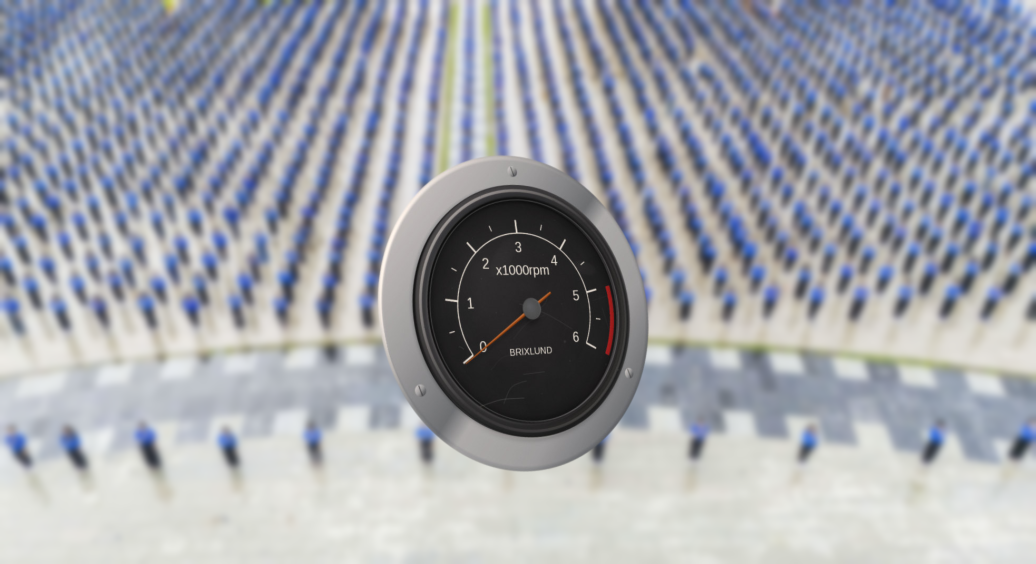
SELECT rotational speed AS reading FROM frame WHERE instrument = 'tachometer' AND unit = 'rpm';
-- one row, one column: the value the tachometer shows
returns 0 rpm
